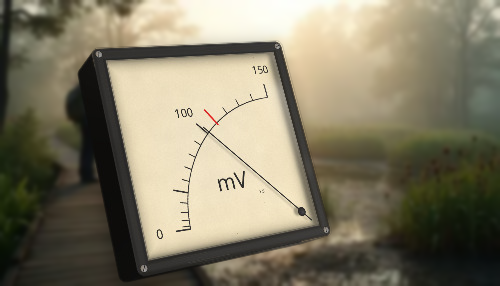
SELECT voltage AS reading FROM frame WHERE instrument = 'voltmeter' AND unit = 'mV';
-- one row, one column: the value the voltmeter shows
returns 100 mV
